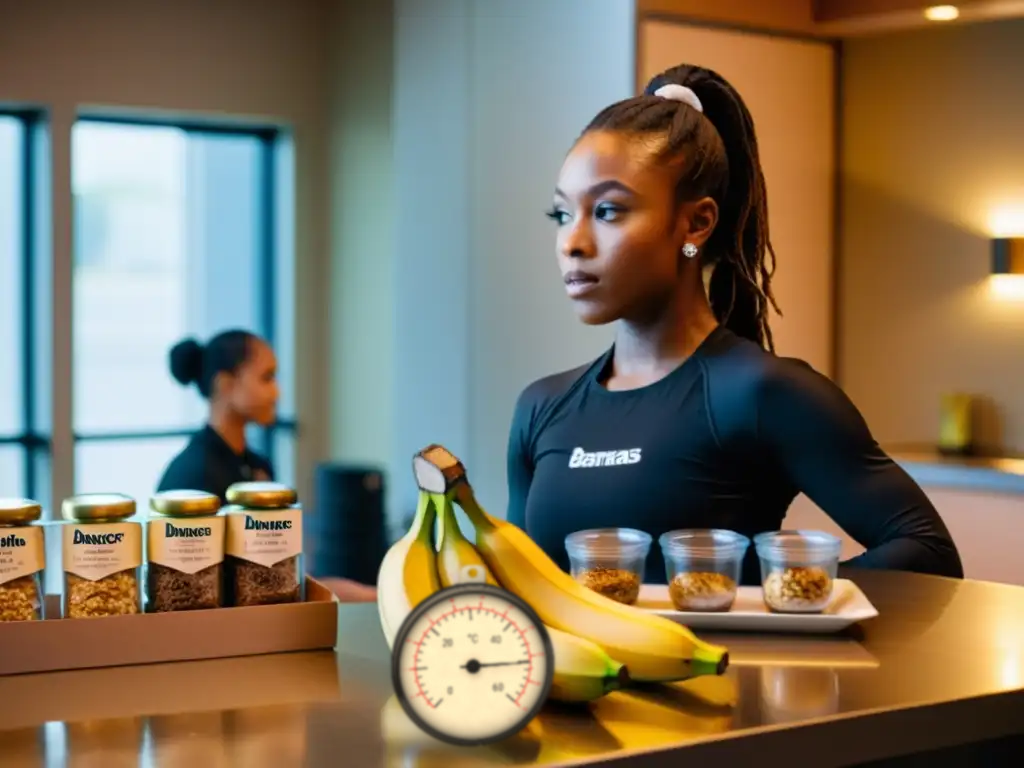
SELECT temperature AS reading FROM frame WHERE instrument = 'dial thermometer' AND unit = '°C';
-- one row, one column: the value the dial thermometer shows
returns 50 °C
